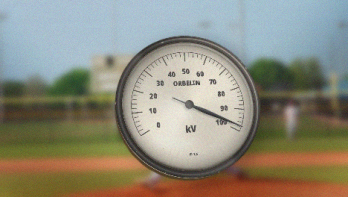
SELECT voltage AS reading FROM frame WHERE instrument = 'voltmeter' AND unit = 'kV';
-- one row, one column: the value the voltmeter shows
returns 98 kV
